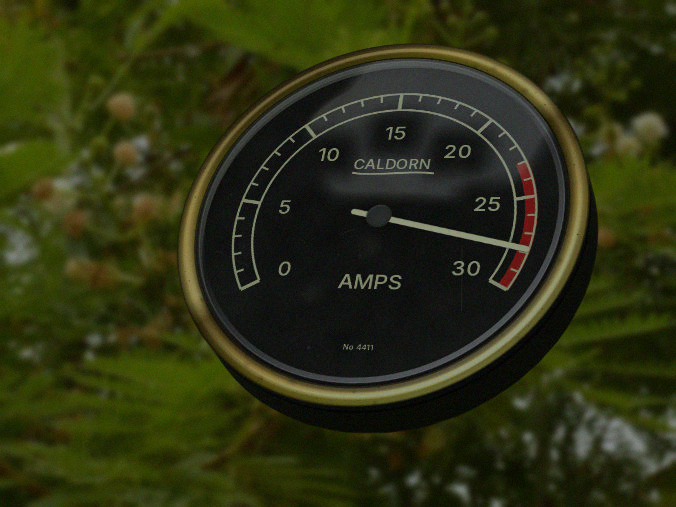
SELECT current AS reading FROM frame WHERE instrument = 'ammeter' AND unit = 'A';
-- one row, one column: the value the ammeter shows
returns 28 A
